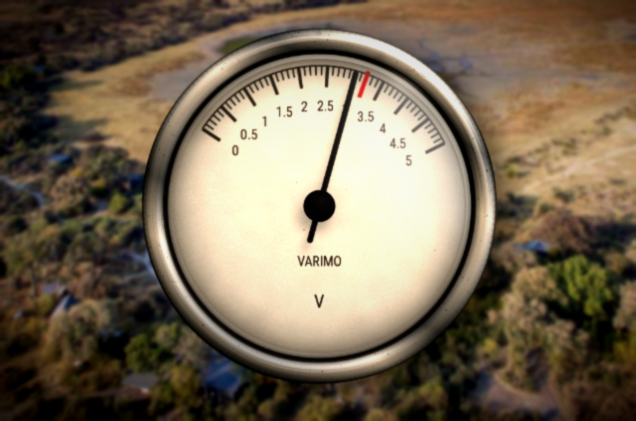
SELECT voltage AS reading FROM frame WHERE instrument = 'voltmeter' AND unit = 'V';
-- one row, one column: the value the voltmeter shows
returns 3 V
